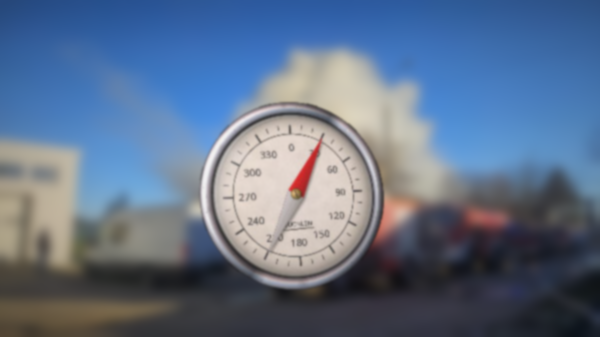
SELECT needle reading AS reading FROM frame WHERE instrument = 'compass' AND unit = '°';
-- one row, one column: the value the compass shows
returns 30 °
